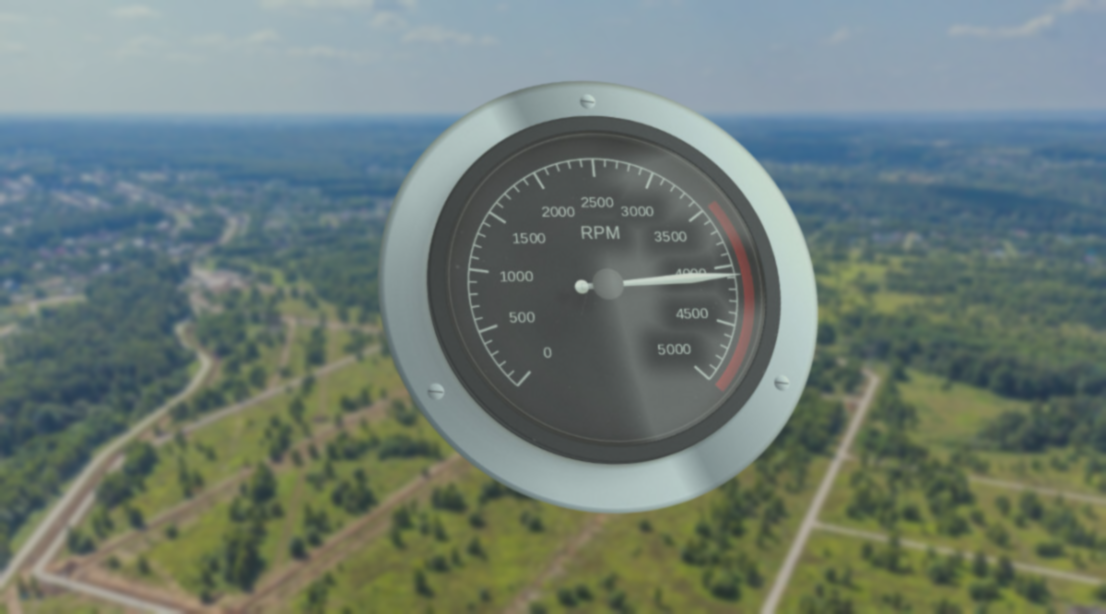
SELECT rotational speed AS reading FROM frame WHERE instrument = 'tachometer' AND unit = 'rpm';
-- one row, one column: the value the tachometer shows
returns 4100 rpm
